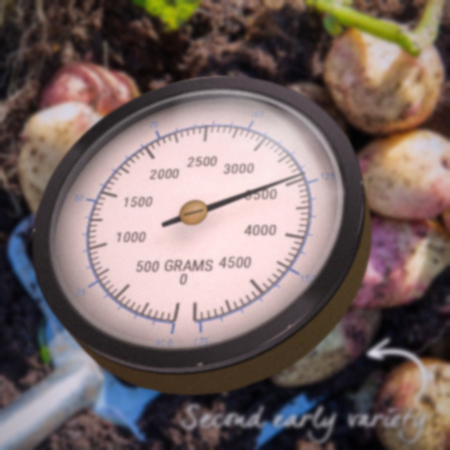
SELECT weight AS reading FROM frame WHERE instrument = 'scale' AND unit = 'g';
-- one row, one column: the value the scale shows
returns 3500 g
